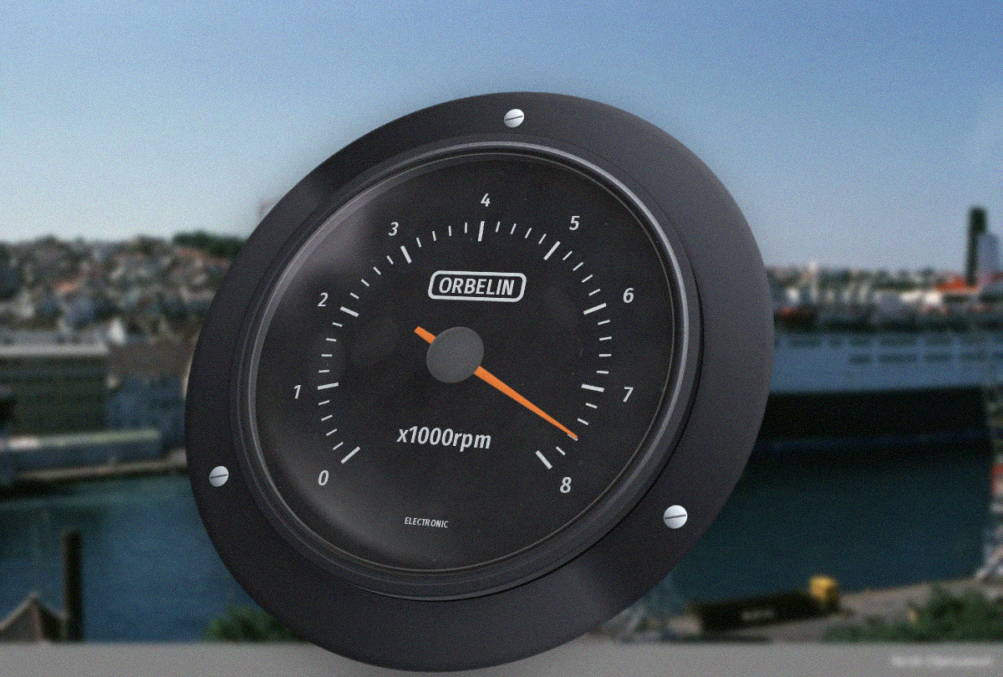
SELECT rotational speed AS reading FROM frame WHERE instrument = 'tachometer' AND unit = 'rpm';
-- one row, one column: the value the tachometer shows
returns 7600 rpm
